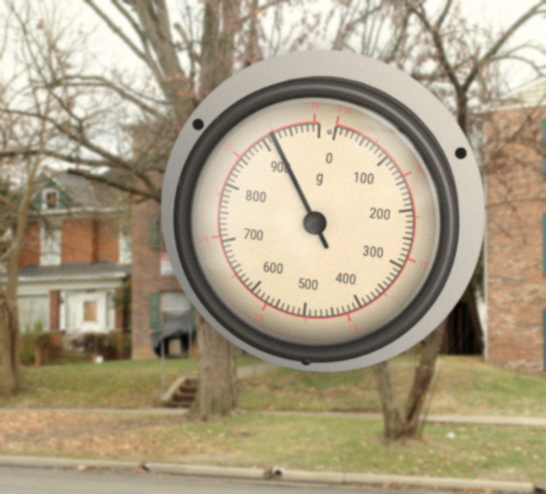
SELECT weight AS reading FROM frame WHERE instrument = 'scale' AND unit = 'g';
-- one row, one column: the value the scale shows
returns 920 g
